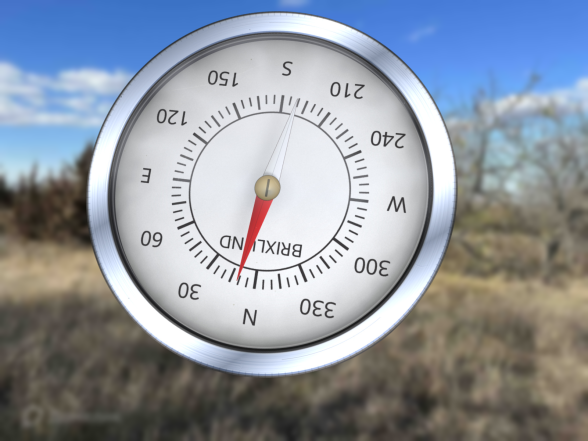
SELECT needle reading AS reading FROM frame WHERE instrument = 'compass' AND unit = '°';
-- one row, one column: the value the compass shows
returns 10 °
